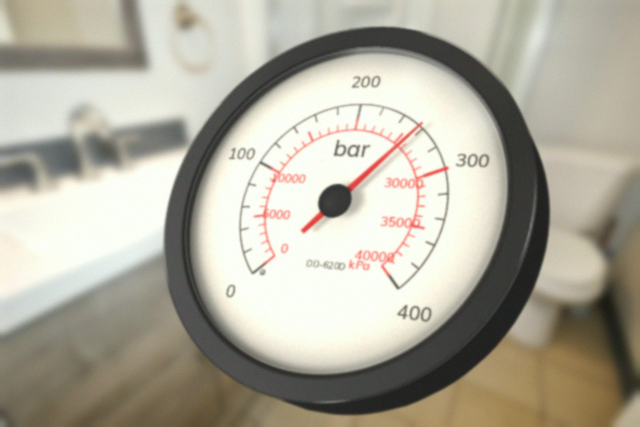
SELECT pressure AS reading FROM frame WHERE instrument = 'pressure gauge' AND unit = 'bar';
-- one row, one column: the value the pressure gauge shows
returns 260 bar
